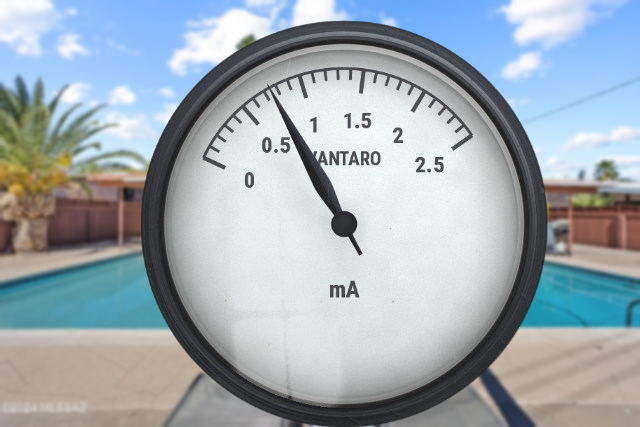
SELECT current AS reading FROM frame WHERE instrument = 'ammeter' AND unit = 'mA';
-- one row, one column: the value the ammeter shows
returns 0.75 mA
